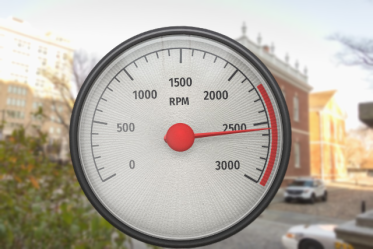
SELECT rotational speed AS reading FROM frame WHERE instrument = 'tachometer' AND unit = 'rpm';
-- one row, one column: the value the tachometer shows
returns 2550 rpm
